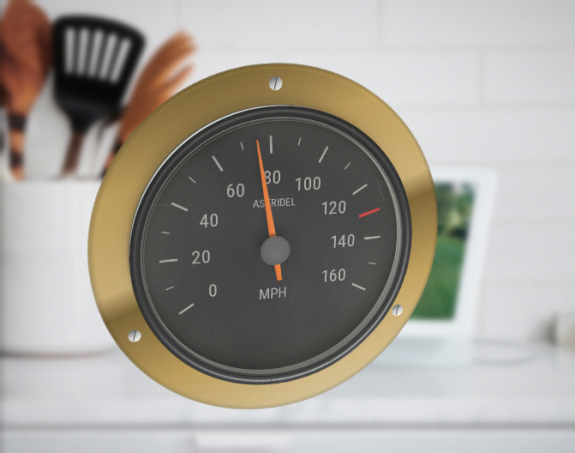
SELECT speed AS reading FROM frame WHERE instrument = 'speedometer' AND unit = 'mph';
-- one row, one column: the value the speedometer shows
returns 75 mph
